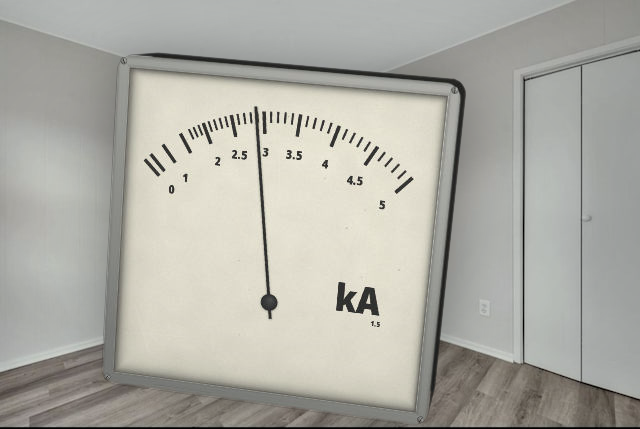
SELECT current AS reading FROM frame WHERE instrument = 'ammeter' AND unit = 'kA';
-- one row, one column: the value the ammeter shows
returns 2.9 kA
